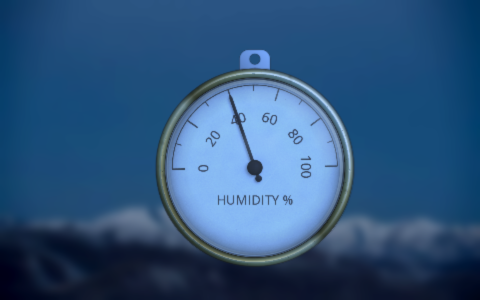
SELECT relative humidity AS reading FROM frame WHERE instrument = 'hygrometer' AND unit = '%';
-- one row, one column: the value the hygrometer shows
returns 40 %
